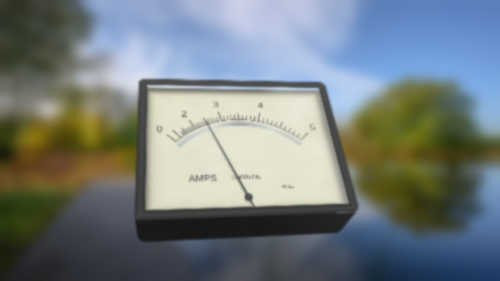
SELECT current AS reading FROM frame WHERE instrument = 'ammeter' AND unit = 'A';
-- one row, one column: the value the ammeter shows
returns 2.5 A
